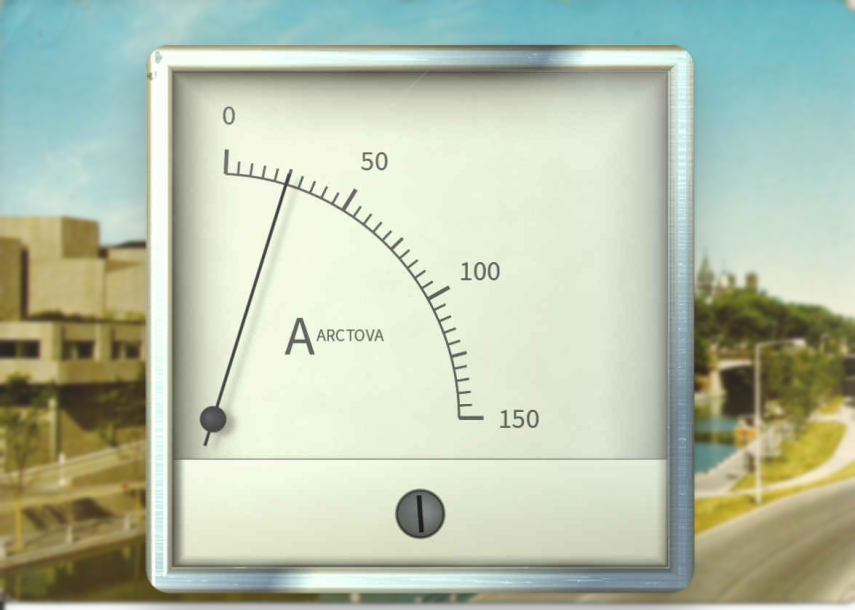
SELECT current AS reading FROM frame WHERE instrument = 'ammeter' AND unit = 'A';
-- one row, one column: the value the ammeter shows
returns 25 A
